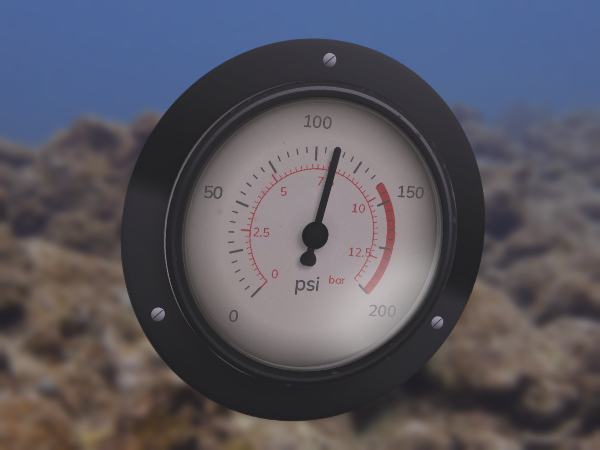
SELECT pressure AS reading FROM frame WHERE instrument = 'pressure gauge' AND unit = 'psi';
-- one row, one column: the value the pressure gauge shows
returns 110 psi
